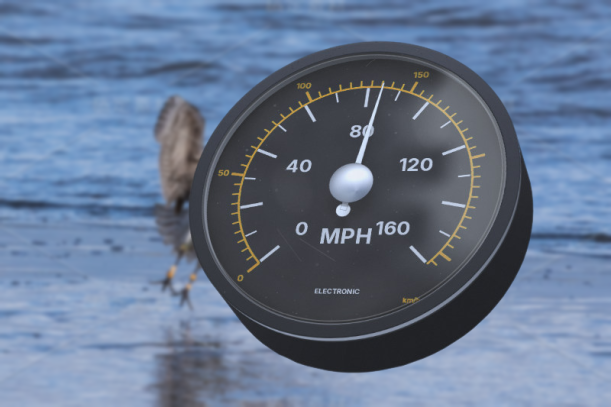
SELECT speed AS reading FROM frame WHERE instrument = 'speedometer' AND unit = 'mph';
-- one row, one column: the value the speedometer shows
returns 85 mph
